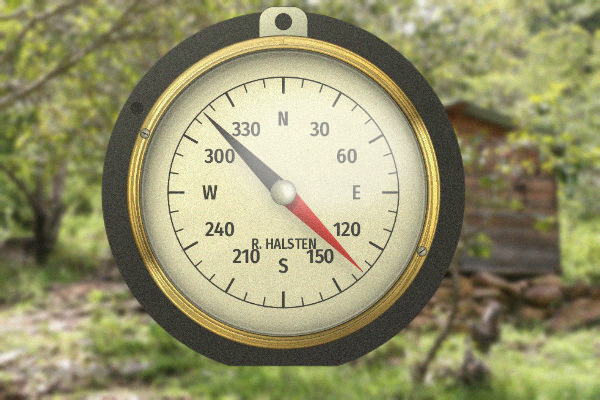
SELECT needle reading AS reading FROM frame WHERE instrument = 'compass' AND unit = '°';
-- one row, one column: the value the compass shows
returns 135 °
